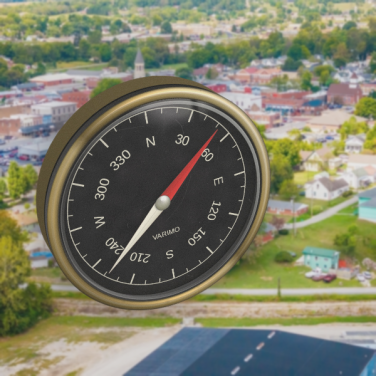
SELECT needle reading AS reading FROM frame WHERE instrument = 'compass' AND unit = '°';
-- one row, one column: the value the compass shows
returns 50 °
